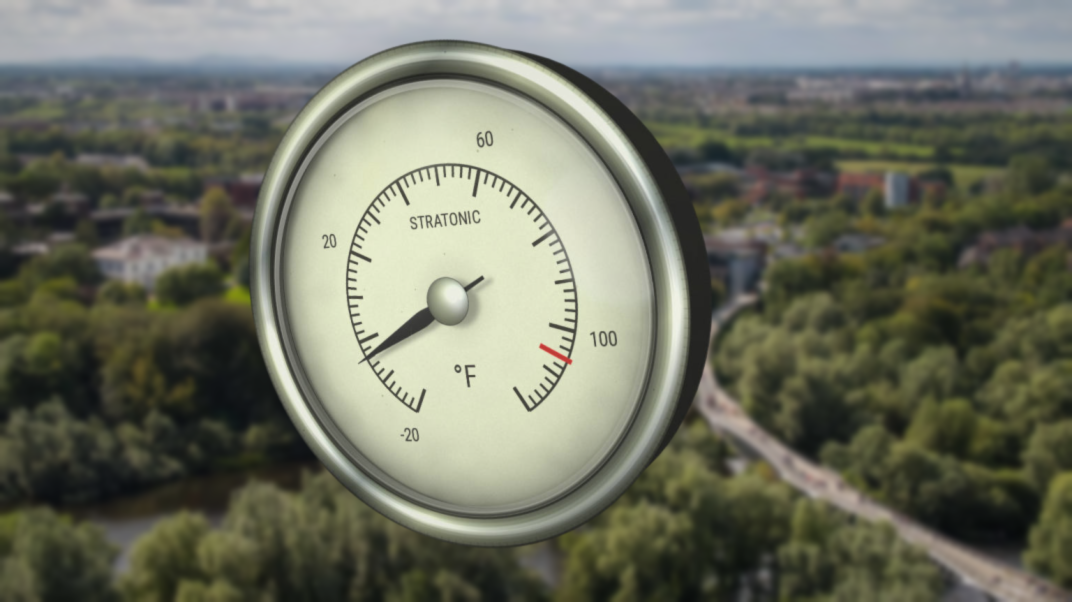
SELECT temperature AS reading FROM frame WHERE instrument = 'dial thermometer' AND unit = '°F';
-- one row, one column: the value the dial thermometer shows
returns -4 °F
